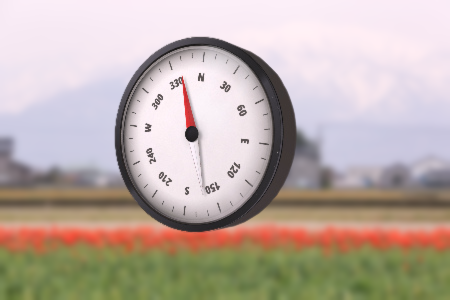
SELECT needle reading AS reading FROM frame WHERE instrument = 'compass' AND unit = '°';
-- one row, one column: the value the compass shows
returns 340 °
